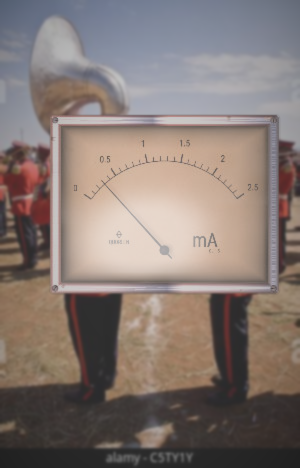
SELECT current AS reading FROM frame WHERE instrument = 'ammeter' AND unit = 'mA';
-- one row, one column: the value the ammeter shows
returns 0.3 mA
